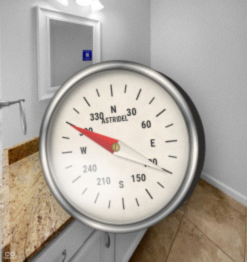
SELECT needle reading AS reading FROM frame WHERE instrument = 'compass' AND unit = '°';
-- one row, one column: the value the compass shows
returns 300 °
